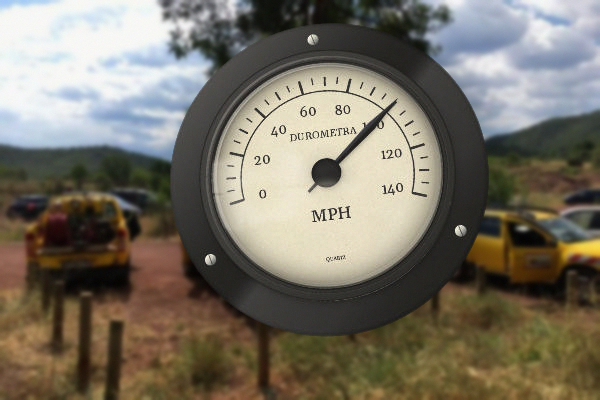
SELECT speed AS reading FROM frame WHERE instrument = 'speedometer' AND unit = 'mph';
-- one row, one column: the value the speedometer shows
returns 100 mph
